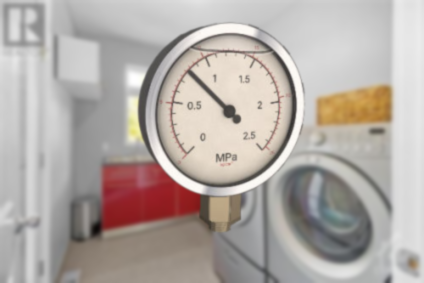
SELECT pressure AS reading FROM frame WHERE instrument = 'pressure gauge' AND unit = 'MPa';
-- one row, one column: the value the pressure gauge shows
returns 0.8 MPa
